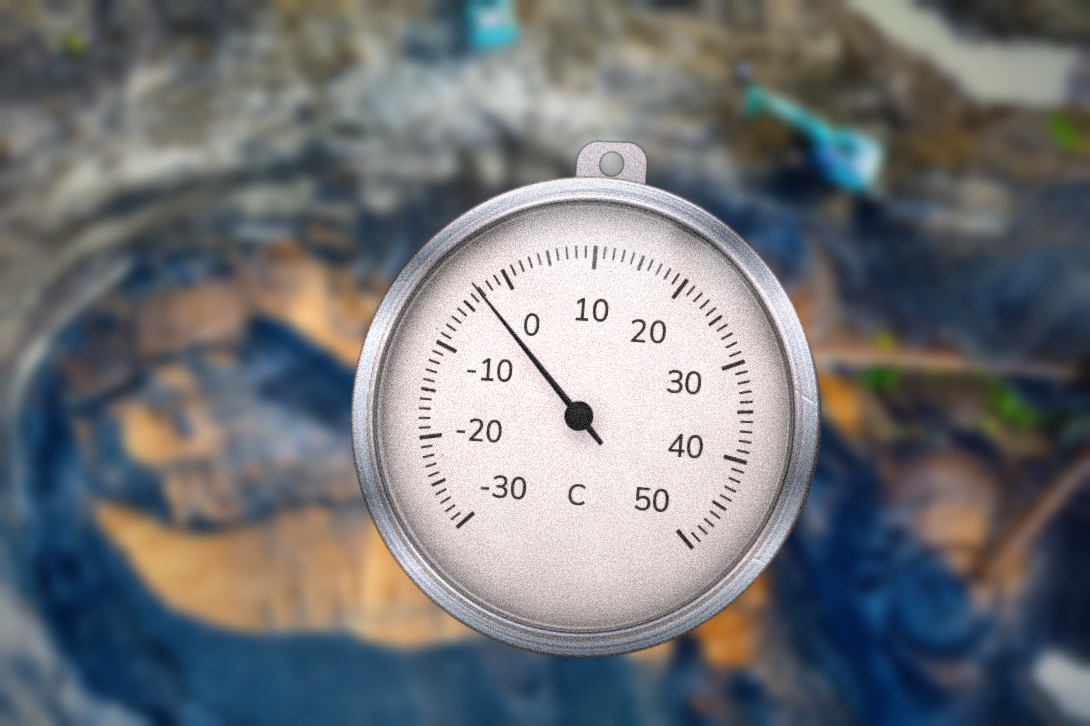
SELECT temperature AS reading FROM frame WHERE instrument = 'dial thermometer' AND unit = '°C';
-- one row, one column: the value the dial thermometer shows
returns -3 °C
